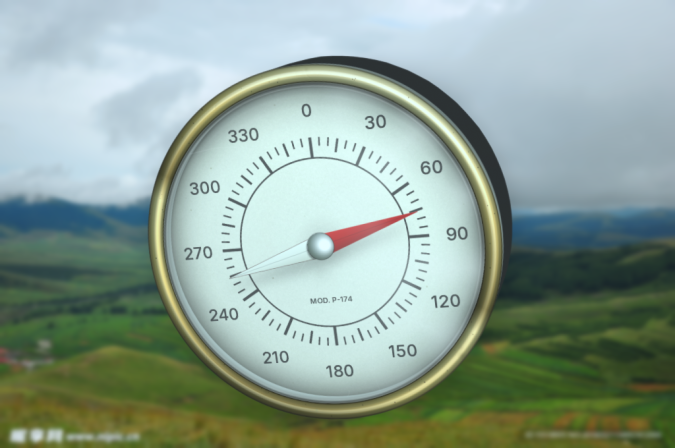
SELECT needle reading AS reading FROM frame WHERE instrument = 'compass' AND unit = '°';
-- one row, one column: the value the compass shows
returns 75 °
